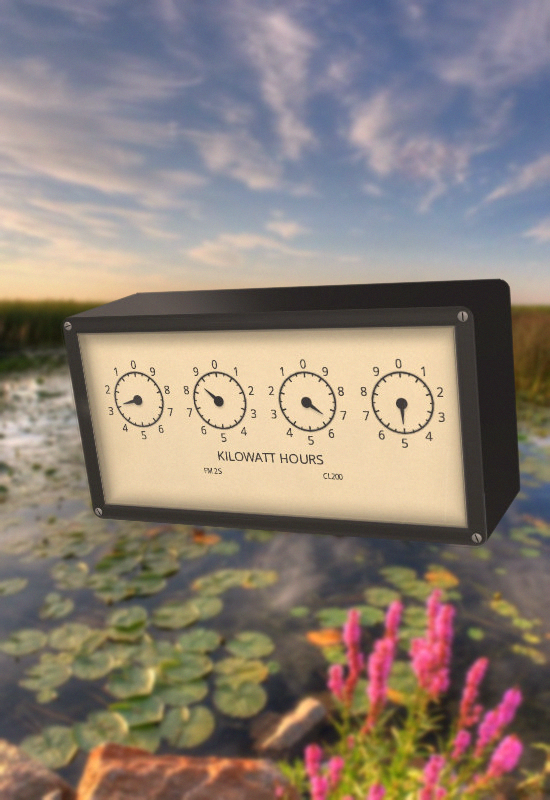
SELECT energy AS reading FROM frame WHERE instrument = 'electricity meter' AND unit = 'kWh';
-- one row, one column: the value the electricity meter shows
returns 2865 kWh
